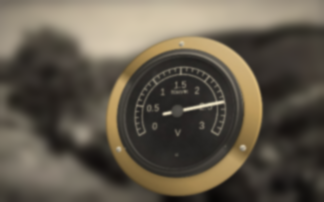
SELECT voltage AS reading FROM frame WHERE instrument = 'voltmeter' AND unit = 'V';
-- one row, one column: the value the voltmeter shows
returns 2.5 V
